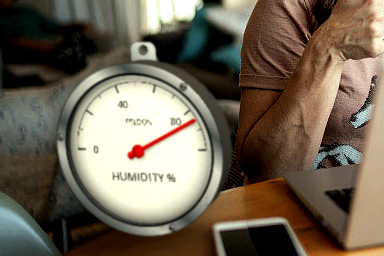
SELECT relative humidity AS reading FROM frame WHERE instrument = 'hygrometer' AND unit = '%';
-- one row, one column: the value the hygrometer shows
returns 85 %
